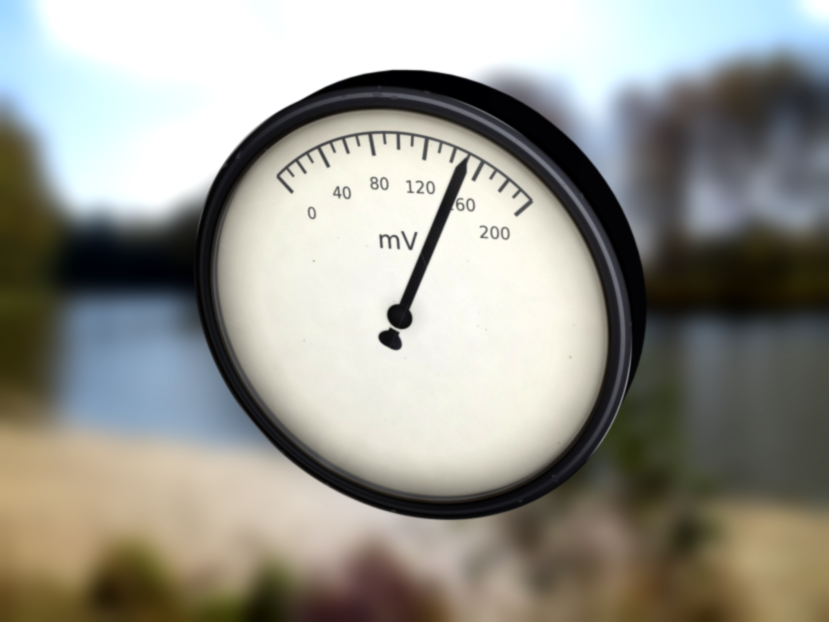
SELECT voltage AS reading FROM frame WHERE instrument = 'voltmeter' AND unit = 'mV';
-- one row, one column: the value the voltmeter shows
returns 150 mV
